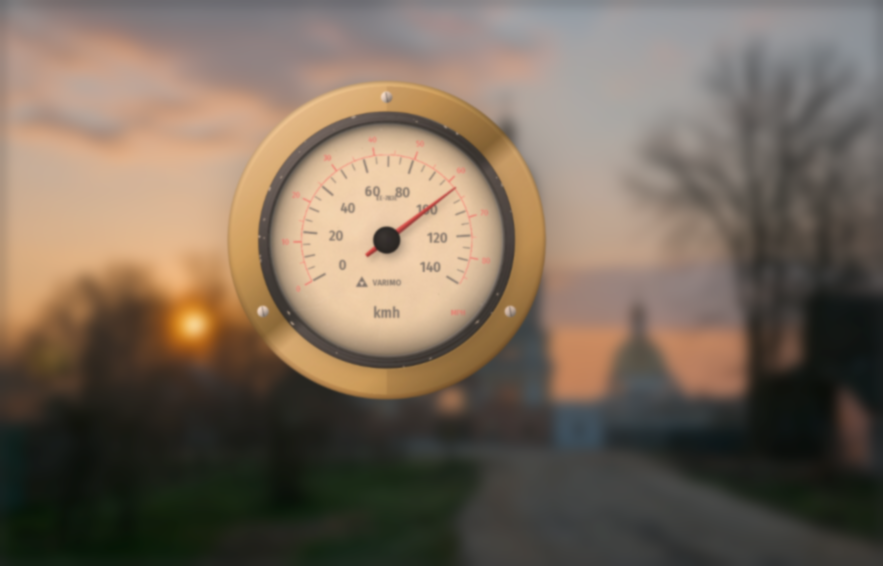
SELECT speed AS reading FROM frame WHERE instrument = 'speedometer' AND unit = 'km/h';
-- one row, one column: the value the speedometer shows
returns 100 km/h
